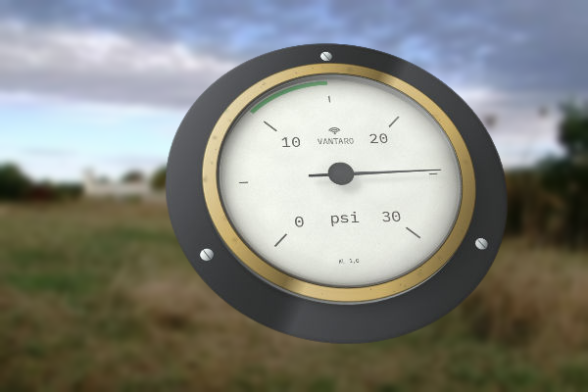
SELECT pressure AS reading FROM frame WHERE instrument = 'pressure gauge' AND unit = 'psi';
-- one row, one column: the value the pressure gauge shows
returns 25 psi
